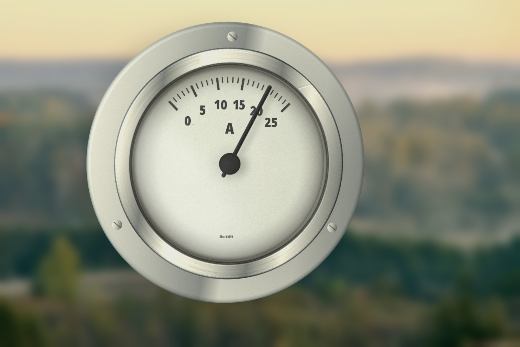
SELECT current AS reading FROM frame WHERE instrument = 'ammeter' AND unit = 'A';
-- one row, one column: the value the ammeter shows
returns 20 A
